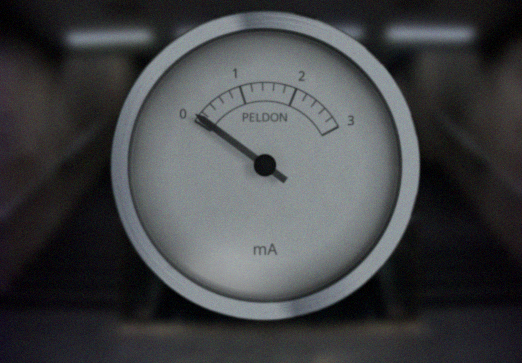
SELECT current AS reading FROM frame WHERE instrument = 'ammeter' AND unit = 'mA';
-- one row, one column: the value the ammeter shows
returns 0.1 mA
